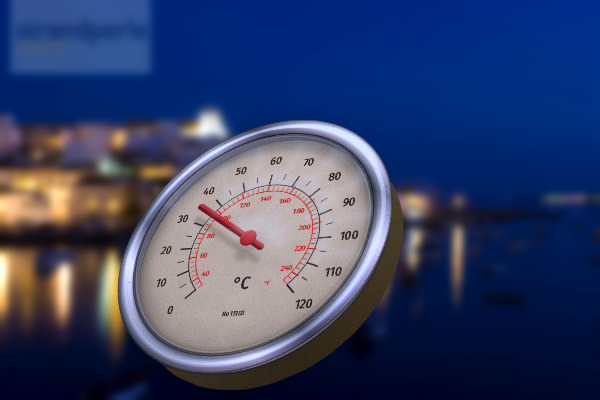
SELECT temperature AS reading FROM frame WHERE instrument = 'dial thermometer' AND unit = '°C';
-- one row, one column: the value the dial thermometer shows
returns 35 °C
